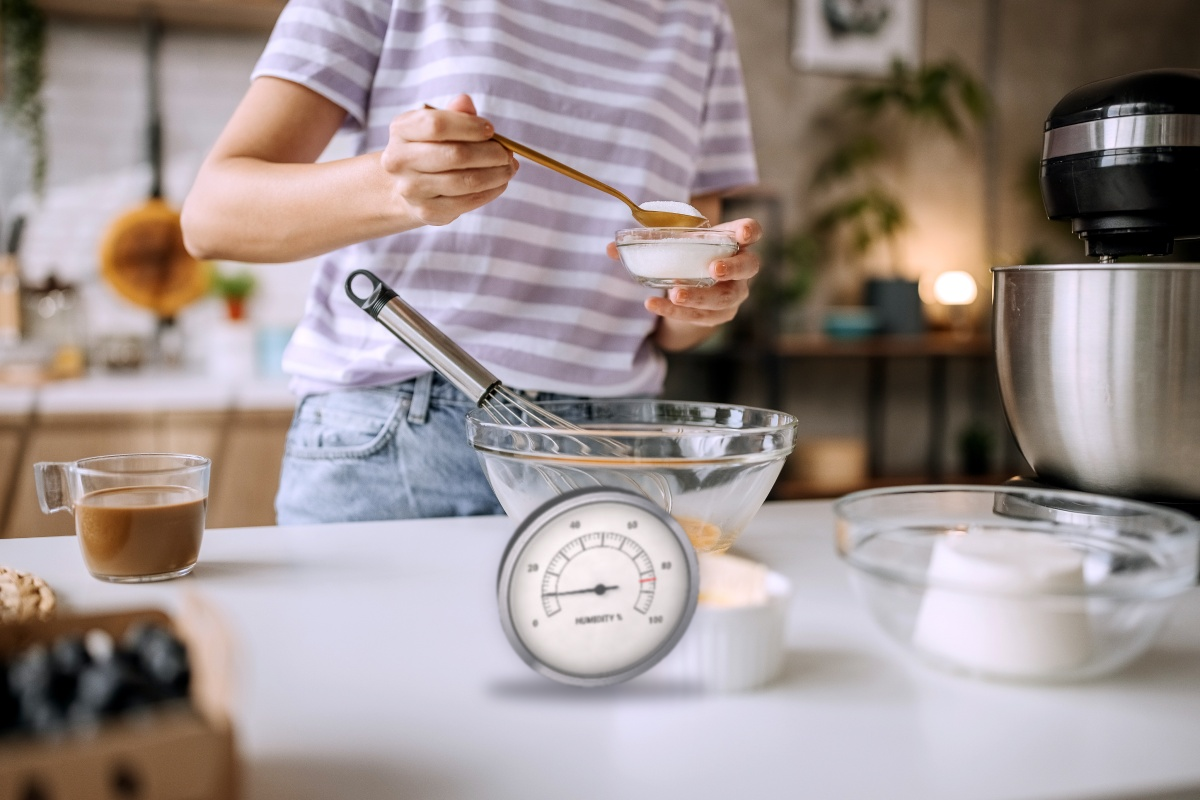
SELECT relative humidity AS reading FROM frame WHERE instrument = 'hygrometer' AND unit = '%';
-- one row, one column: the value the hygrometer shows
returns 10 %
